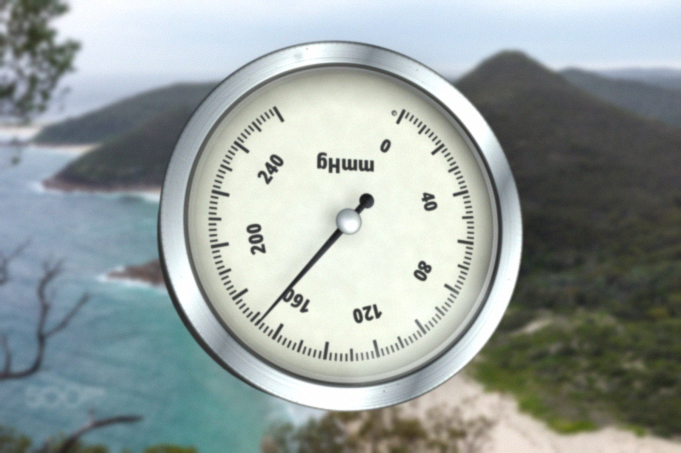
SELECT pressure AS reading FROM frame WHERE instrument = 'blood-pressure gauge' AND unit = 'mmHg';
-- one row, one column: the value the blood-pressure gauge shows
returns 168 mmHg
